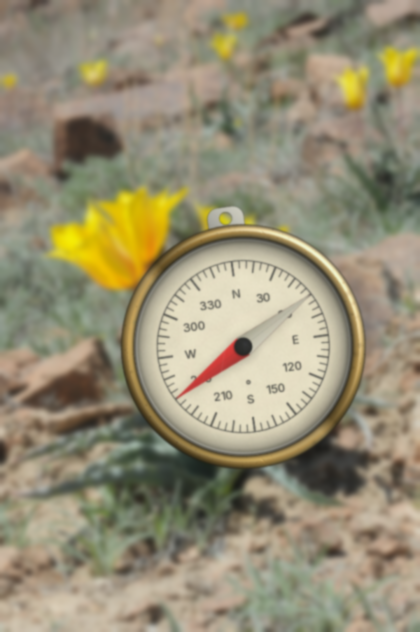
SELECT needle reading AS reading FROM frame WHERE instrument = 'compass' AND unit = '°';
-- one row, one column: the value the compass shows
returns 240 °
